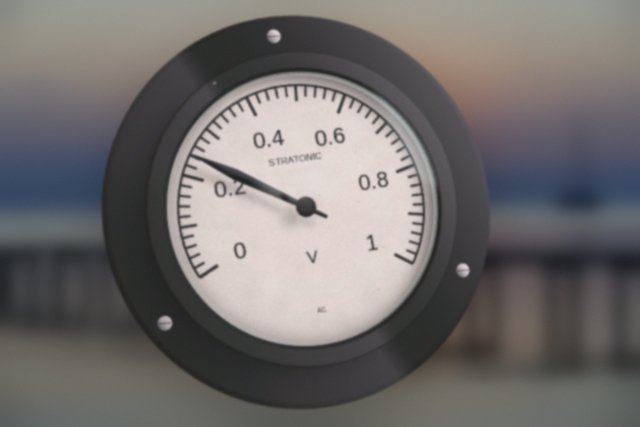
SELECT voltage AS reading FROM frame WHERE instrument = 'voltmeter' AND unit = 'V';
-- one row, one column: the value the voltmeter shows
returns 0.24 V
